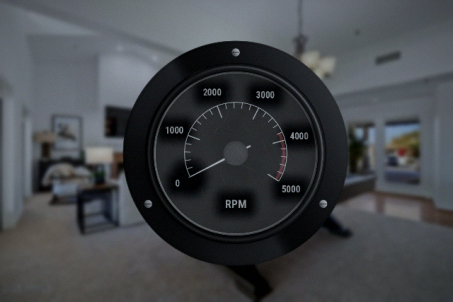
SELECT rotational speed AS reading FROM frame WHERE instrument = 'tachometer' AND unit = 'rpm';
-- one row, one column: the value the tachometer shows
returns 0 rpm
